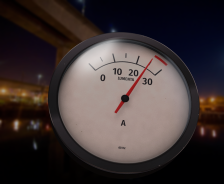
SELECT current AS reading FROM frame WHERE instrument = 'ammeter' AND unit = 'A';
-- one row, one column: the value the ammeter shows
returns 25 A
